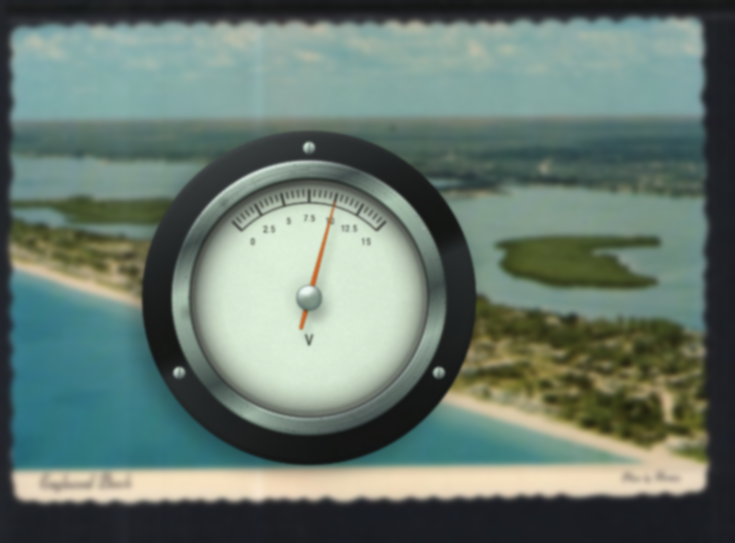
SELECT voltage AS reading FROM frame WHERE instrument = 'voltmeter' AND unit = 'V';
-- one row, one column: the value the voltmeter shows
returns 10 V
